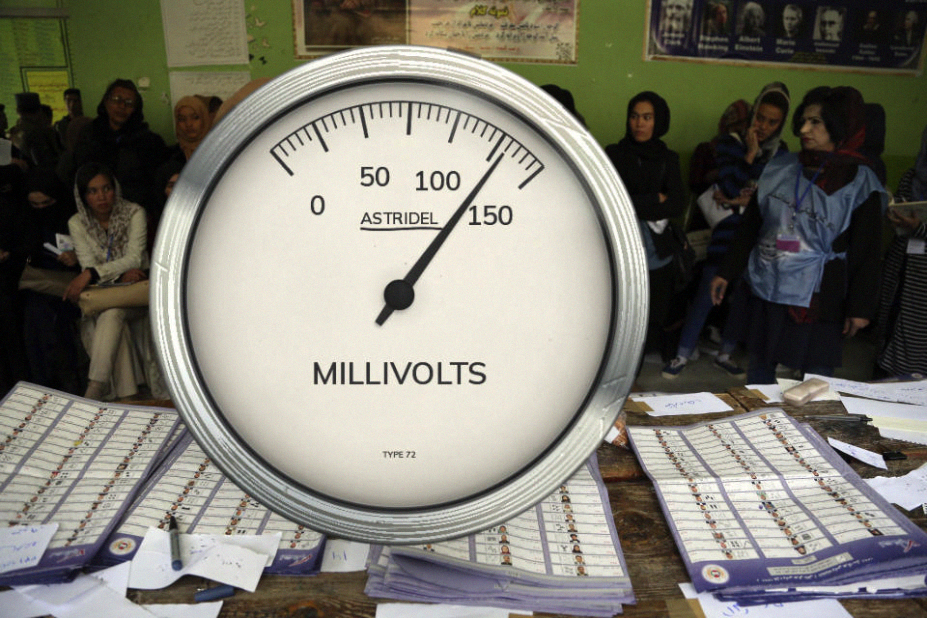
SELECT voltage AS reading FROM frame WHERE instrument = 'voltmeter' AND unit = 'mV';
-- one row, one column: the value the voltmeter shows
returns 130 mV
